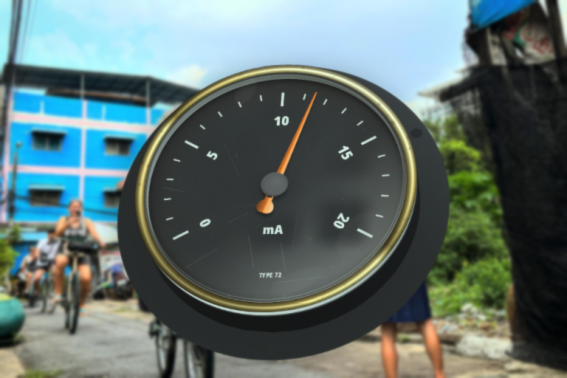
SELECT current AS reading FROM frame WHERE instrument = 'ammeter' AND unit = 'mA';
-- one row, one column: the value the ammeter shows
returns 11.5 mA
